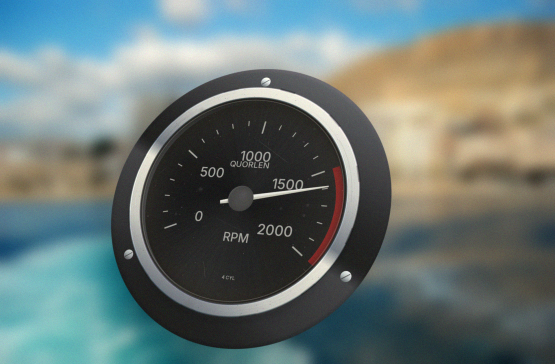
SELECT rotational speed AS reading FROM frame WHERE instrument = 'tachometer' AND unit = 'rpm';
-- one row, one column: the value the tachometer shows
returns 1600 rpm
